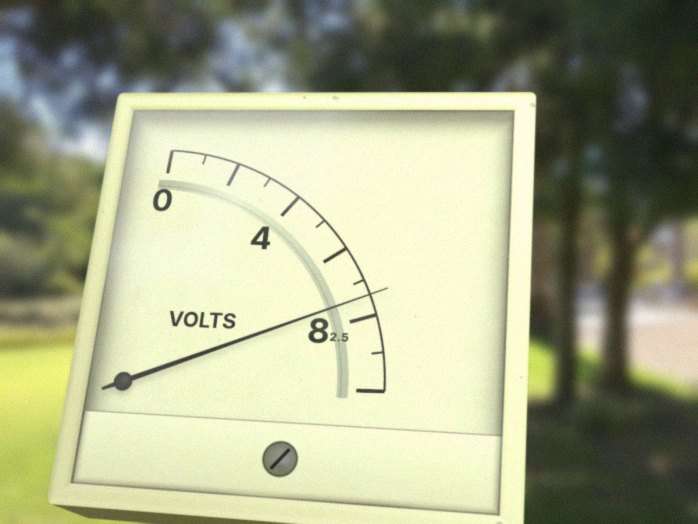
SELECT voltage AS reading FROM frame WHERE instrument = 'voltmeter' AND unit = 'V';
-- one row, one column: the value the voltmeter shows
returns 7.5 V
